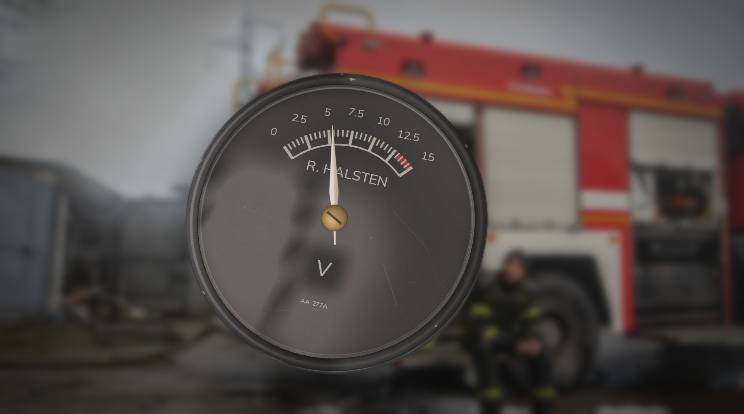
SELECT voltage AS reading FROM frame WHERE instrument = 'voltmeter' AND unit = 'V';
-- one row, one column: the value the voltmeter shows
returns 5.5 V
